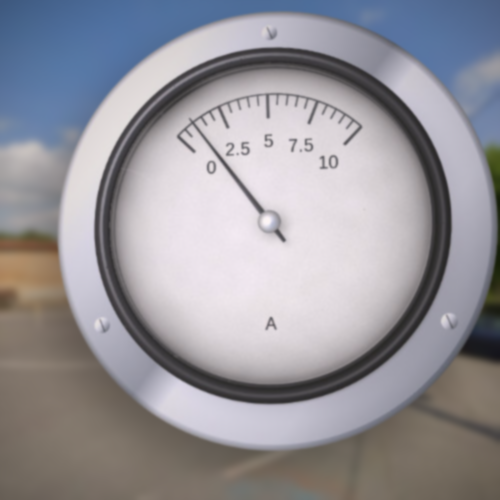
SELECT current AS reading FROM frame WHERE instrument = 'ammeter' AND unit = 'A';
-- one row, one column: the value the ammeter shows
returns 1 A
